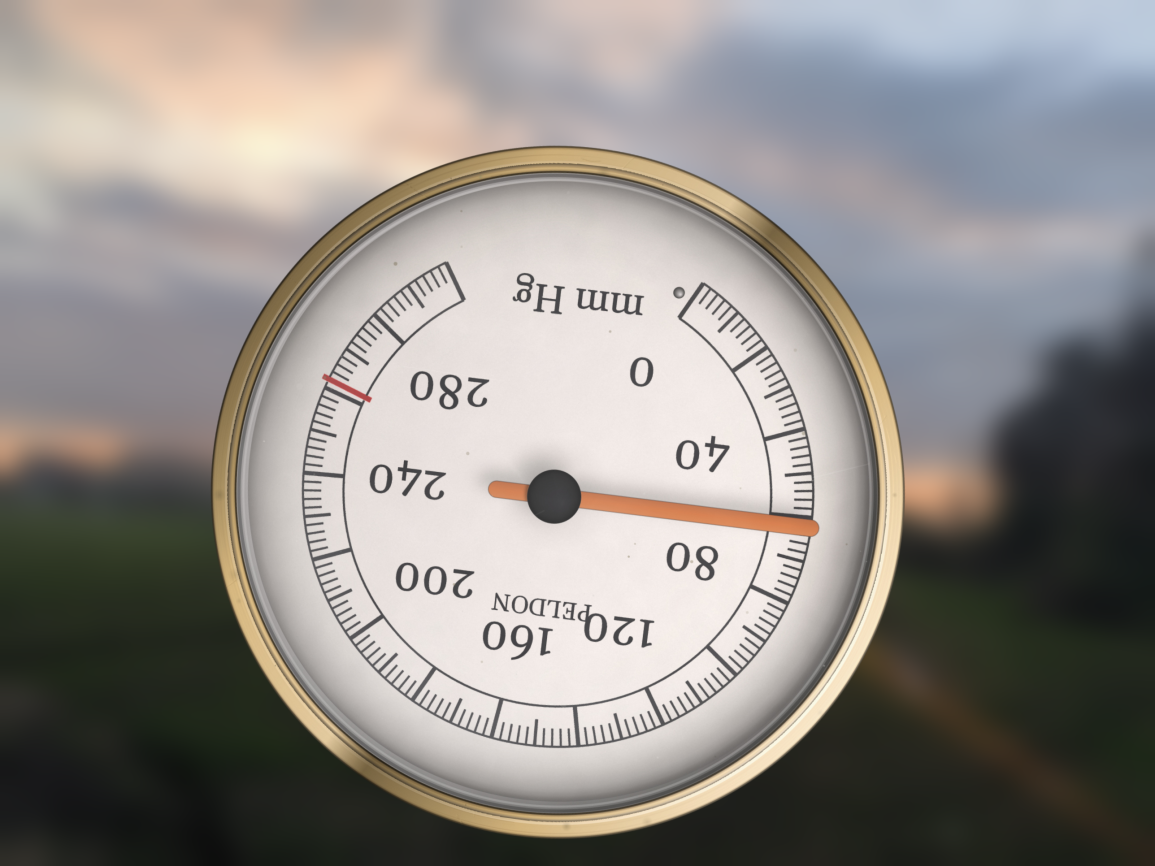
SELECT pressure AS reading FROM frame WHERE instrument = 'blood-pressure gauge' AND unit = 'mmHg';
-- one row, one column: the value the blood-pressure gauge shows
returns 62 mmHg
